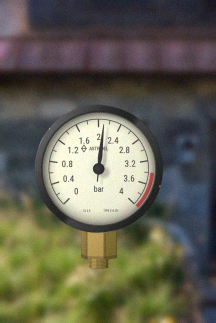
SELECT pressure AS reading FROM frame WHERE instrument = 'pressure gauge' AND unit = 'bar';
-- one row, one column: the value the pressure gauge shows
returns 2.1 bar
